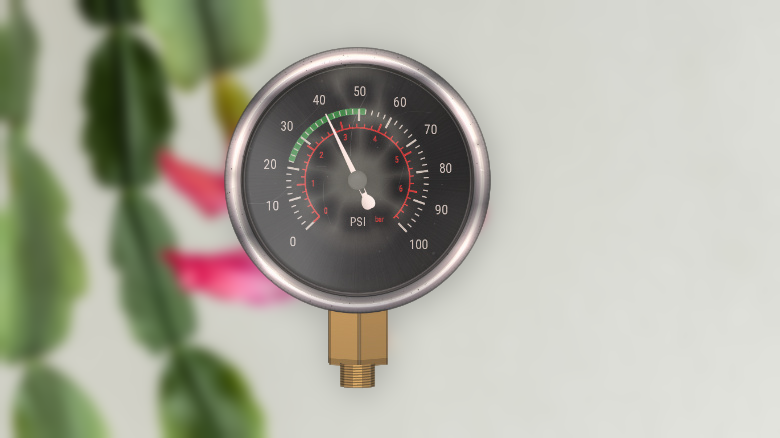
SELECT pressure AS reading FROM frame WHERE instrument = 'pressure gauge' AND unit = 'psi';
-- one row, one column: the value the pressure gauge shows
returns 40 psi
